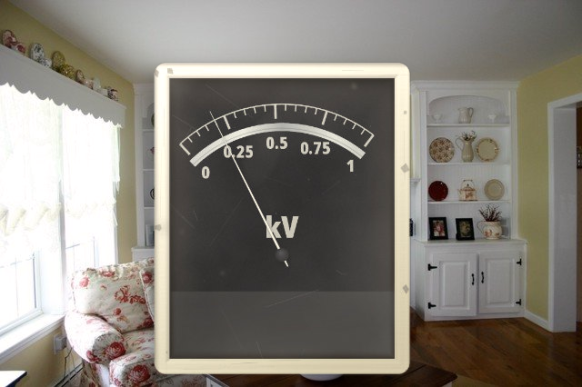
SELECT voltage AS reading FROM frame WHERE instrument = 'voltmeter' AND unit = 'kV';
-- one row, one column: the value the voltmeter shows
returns 0.2 kV
